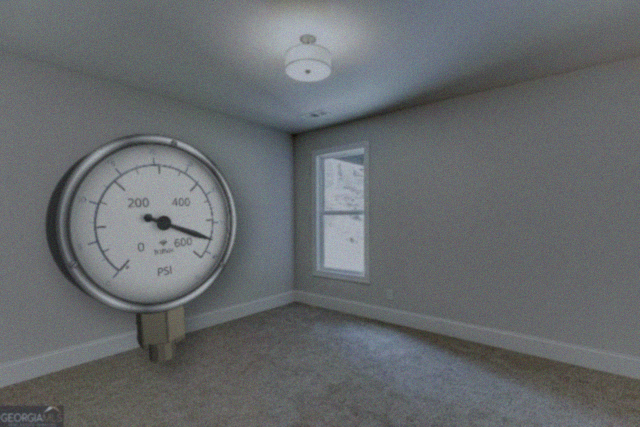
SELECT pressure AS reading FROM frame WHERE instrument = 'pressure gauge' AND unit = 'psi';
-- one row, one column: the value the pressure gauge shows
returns 550 psi
